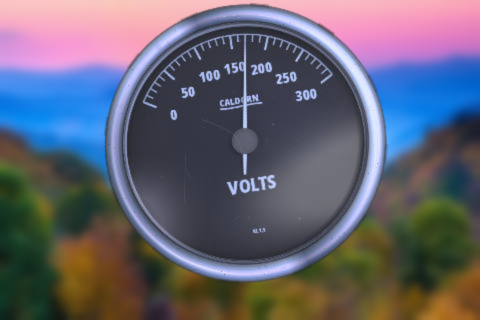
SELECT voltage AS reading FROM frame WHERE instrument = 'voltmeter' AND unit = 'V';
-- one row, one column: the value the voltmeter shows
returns 170 V
